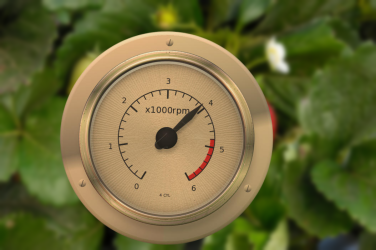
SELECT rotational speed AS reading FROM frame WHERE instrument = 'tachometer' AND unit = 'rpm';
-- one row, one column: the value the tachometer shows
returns 3900 rpm
